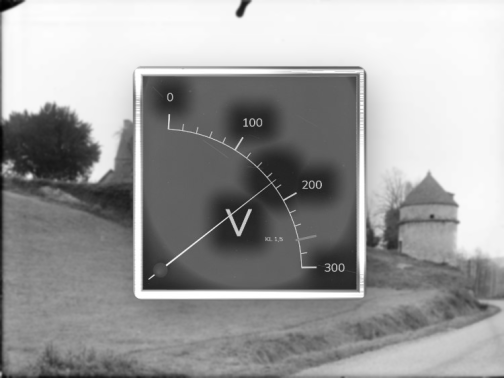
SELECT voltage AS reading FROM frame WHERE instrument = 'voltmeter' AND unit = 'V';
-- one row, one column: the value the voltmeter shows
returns 170 V
